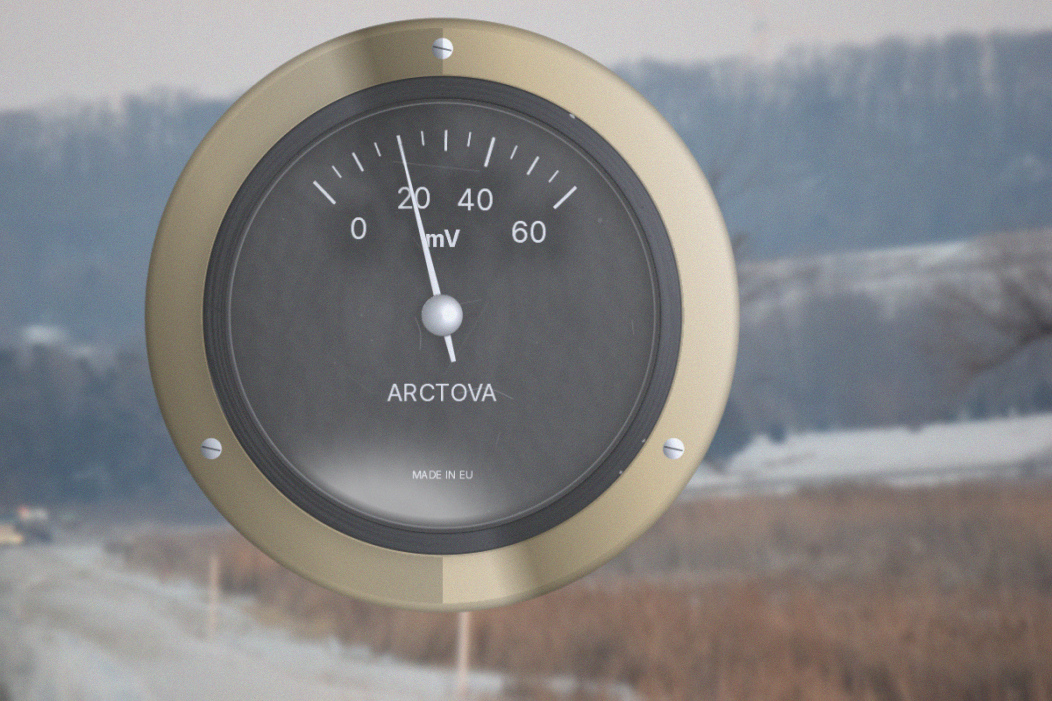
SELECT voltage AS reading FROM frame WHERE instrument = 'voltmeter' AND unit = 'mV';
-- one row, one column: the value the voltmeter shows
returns 20 mV
